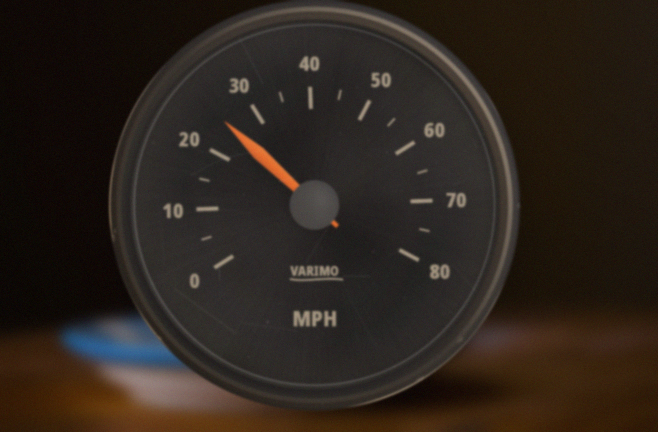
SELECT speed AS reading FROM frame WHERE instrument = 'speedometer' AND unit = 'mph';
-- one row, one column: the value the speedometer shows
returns 25 mph
